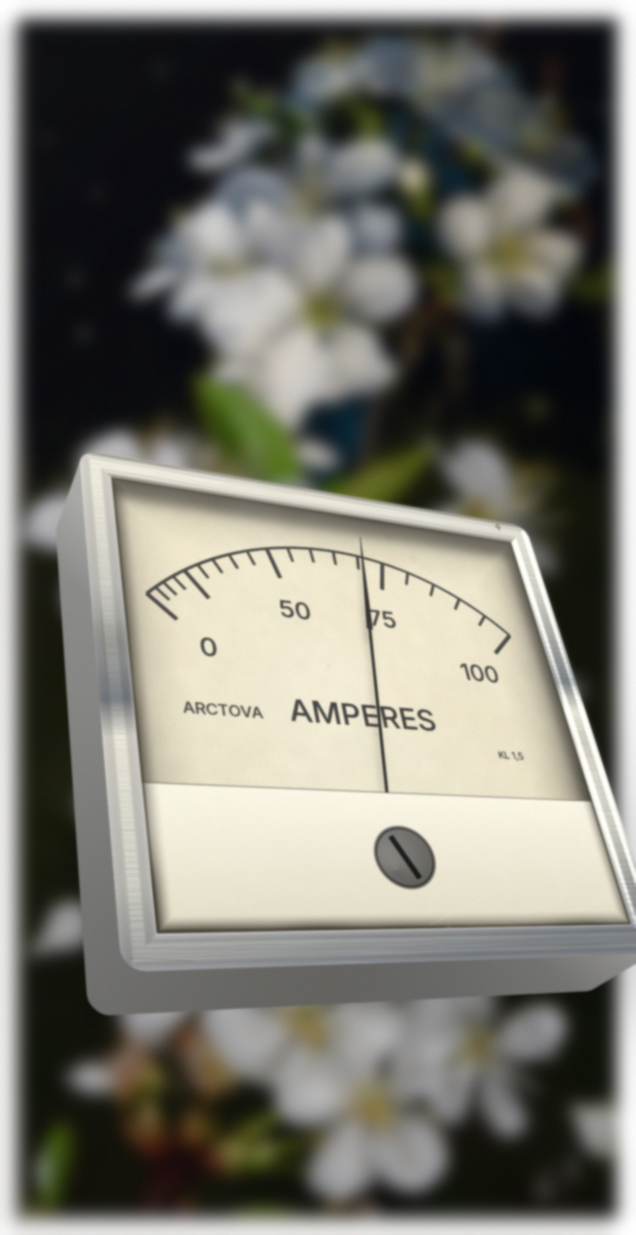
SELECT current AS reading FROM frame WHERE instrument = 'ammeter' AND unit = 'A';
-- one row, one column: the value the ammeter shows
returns 70 A
